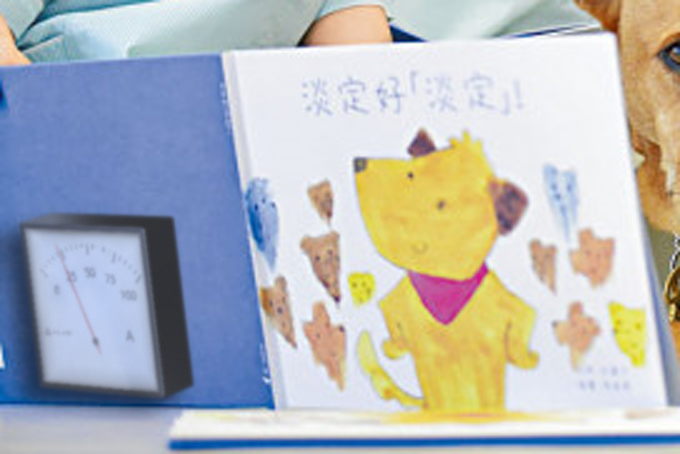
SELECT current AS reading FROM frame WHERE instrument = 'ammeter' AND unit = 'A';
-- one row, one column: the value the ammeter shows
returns 25 A
